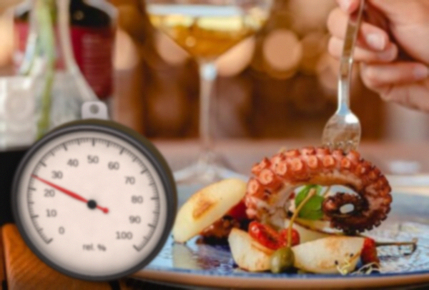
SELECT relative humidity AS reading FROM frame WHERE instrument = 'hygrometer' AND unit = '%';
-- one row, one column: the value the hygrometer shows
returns 25 %
